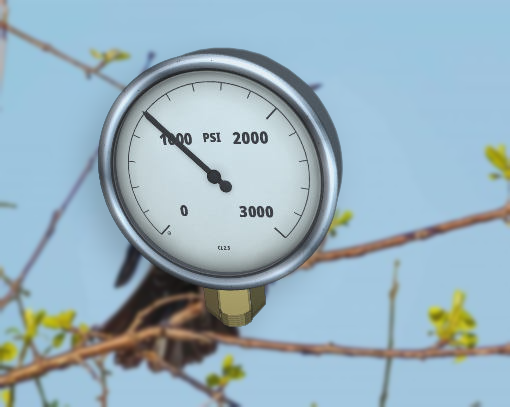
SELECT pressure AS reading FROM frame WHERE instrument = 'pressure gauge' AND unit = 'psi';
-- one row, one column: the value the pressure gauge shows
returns 1000 psi
